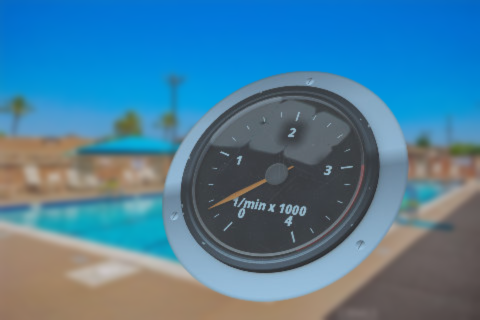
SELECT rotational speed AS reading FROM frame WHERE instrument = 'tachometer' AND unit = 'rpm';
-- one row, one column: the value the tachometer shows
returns 300 rpm
